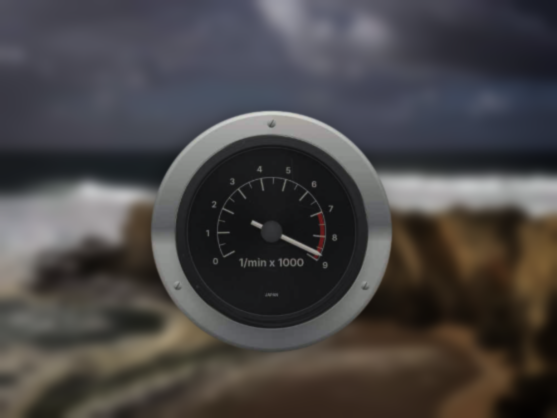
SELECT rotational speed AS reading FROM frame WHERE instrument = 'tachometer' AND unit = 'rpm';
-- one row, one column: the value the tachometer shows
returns 8750 rpm
